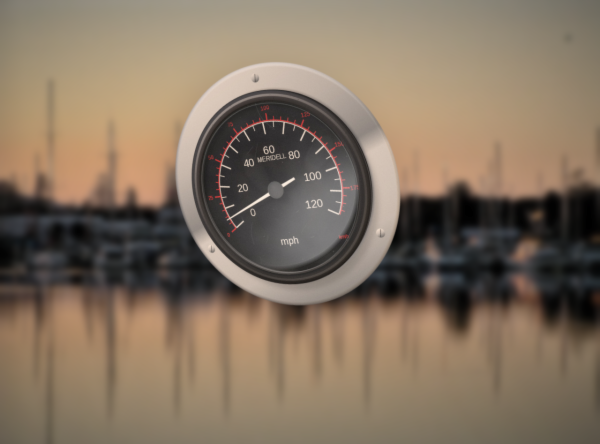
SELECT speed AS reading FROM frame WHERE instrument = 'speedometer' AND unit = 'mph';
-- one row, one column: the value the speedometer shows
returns 5 mph
